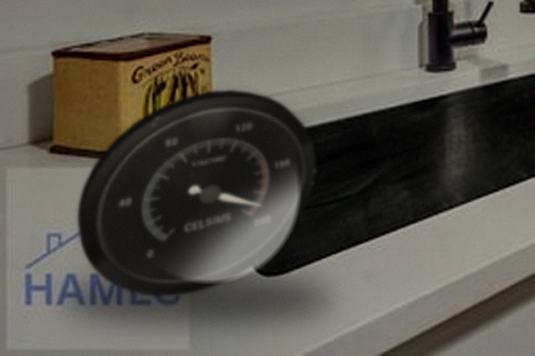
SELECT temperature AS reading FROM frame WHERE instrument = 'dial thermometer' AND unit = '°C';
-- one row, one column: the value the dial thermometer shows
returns 190 °C
